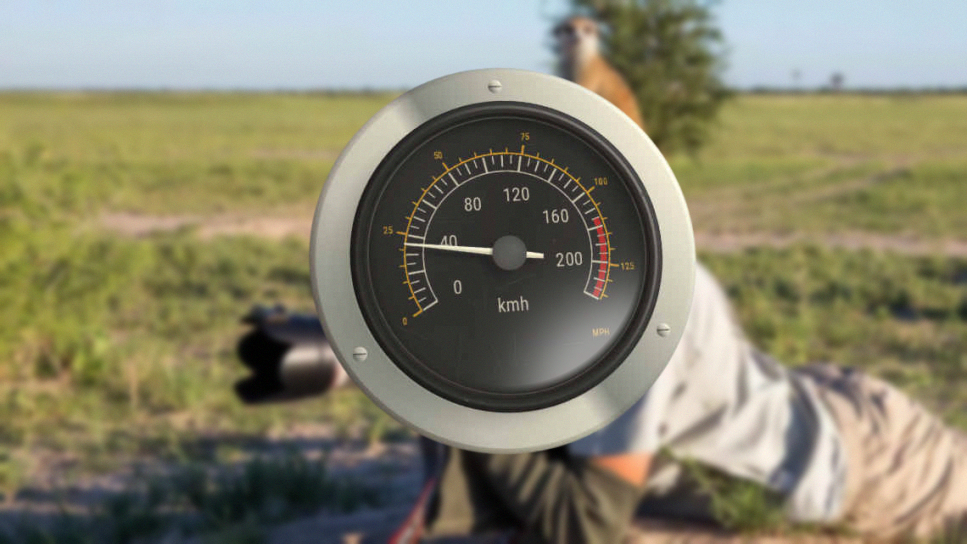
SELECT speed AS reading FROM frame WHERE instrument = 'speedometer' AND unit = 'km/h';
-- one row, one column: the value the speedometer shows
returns 35 km/h
